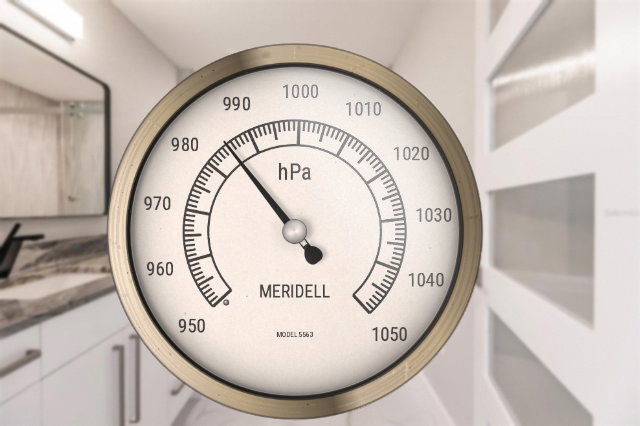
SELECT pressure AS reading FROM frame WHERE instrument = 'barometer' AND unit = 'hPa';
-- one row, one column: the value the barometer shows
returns 985 hPa
